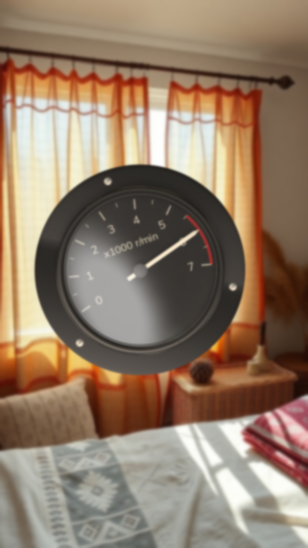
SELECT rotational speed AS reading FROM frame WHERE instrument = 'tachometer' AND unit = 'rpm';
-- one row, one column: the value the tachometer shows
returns 6000 rpm
